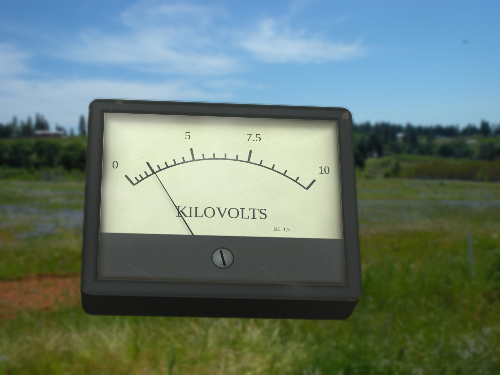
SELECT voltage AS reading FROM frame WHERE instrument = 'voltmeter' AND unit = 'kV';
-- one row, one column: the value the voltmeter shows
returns 2.5 kV
